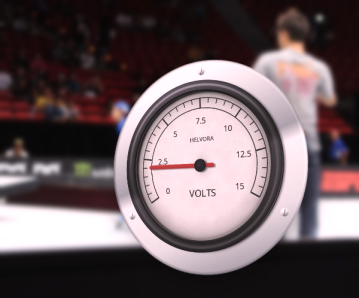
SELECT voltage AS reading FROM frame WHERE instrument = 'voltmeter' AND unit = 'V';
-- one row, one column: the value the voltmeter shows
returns 2 V
